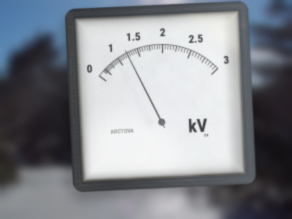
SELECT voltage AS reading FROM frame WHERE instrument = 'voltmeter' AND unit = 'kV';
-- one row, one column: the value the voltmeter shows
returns 1.25 kV
